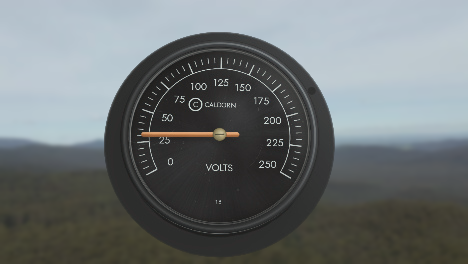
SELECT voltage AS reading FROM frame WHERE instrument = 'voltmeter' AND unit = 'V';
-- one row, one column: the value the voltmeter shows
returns 30 V
